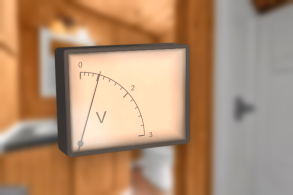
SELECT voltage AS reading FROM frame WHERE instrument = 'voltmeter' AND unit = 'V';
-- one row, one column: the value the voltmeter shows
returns 1 V
